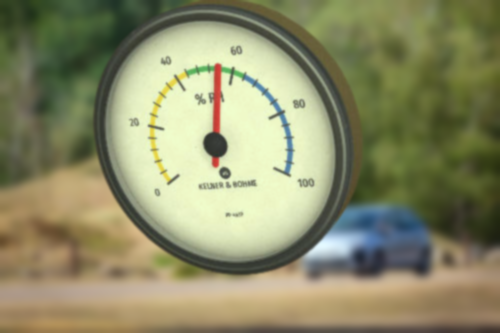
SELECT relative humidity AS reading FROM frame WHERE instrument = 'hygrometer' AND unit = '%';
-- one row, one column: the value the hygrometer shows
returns 56 %
